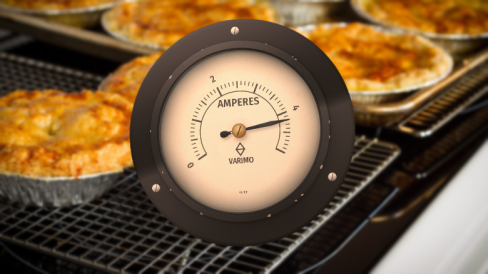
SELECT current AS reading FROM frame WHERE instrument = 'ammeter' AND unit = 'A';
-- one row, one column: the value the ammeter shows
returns 4.2 A
